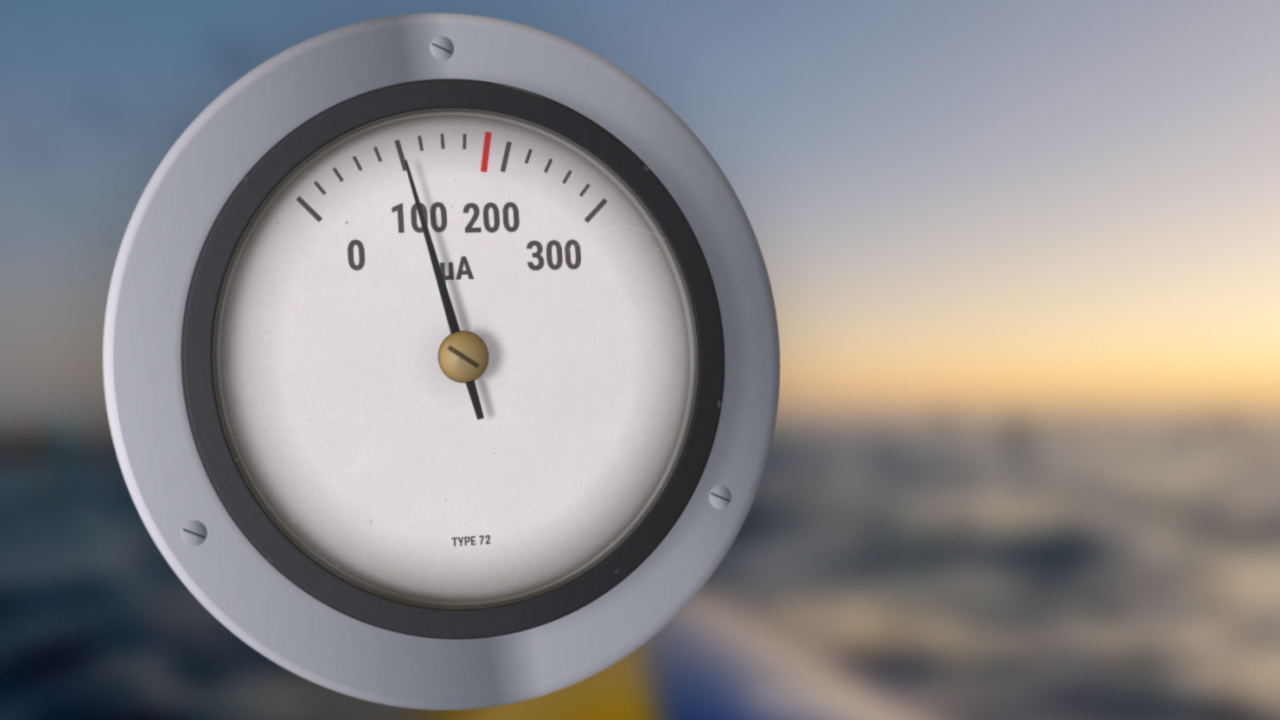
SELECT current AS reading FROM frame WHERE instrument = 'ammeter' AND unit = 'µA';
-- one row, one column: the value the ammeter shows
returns 100 µA
